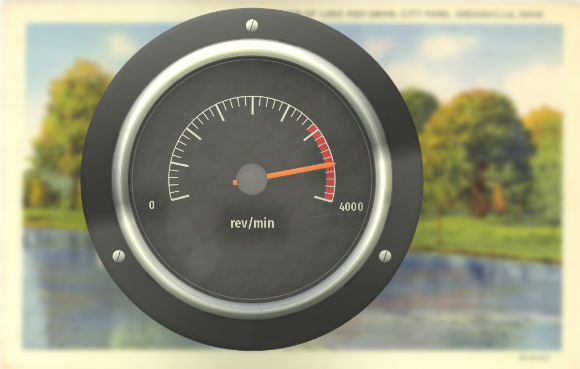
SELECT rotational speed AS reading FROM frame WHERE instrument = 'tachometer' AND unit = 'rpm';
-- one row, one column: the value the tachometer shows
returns 3500 rpm
